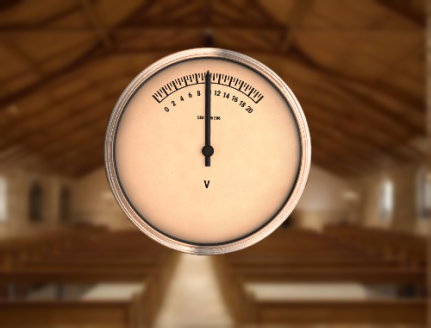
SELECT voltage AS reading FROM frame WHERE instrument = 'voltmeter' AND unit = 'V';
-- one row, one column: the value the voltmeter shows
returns 10 V
